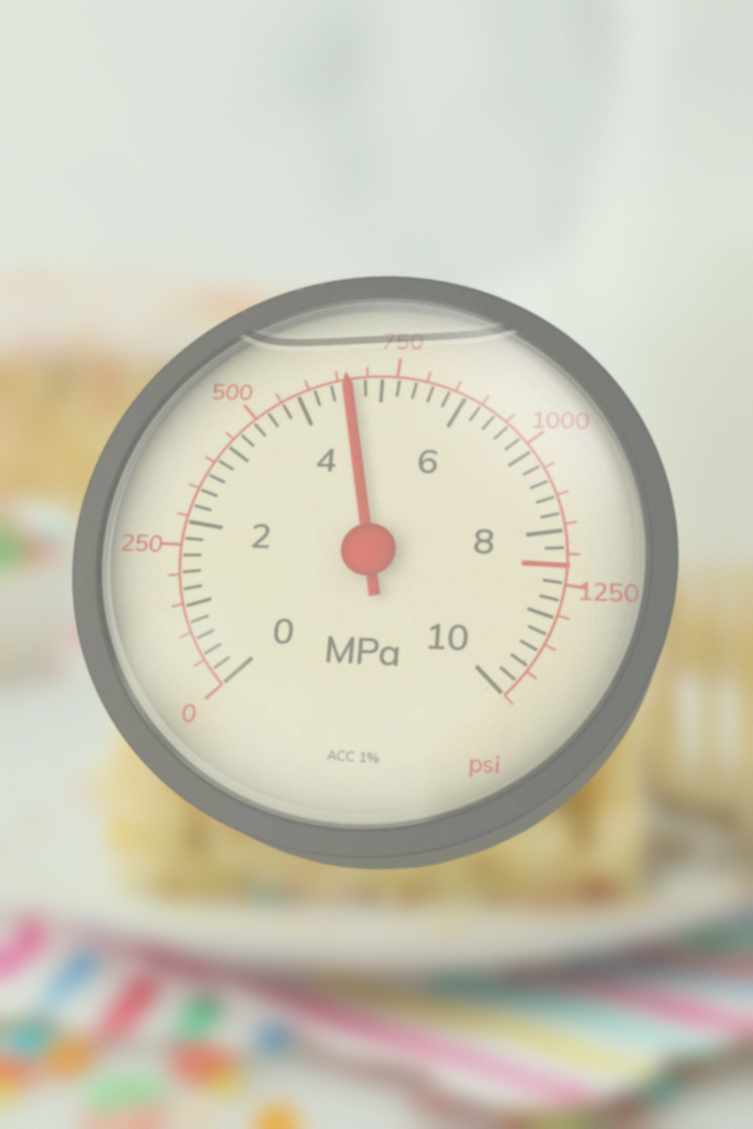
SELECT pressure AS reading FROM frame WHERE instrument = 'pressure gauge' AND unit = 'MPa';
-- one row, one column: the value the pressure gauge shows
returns 4.6 MPa
